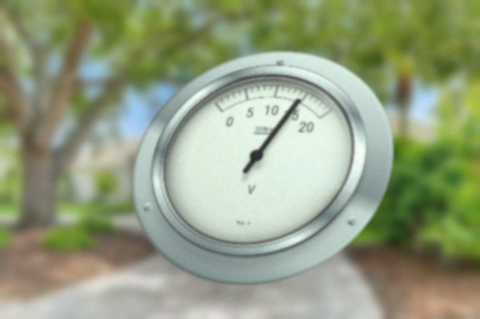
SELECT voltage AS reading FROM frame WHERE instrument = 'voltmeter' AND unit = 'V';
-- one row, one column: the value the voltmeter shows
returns 15 V
